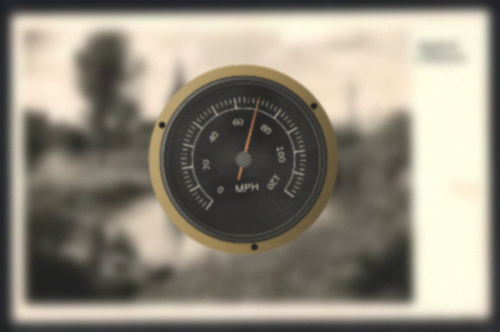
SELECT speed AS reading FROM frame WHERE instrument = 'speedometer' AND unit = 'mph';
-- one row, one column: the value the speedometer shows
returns 70 mph
